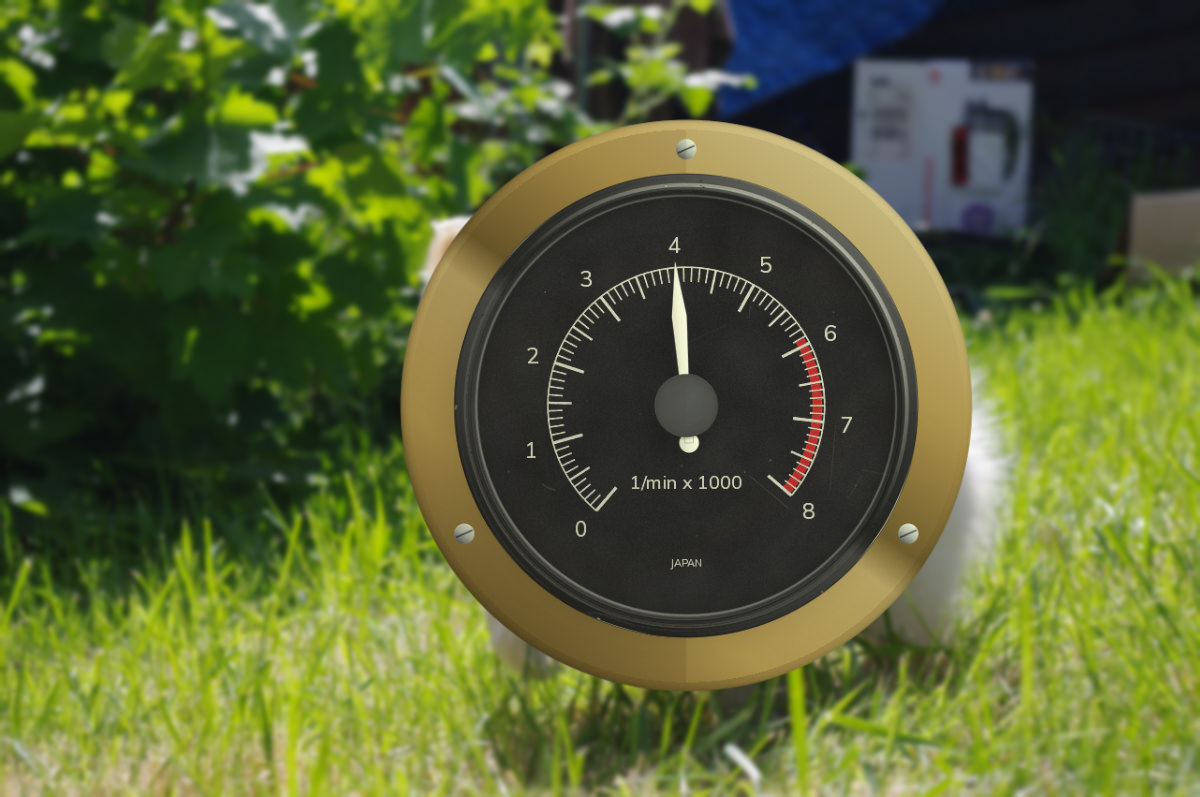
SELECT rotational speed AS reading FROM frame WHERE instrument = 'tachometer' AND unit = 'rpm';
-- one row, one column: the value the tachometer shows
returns 4000 rpm
